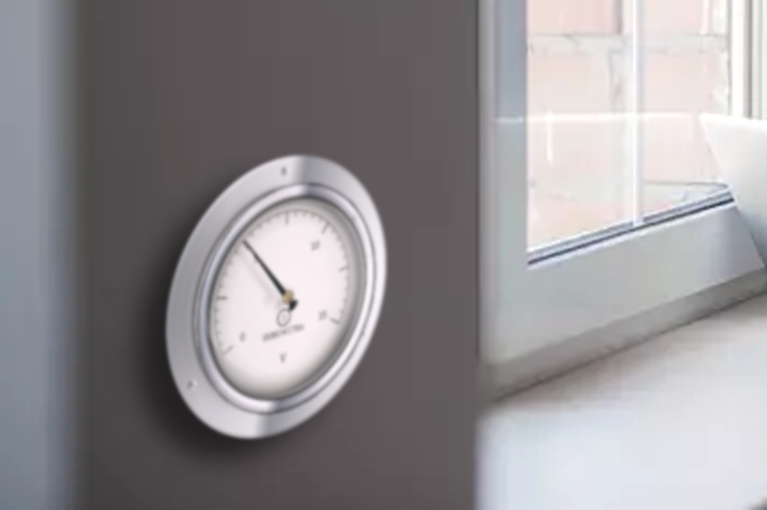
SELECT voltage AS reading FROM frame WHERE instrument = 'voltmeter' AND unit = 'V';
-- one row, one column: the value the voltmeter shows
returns 5 V
